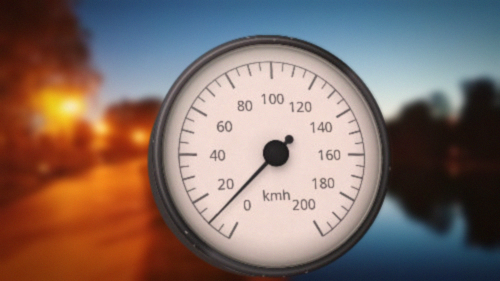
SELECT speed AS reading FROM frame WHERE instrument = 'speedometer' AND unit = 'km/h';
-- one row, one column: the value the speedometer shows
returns 10 km/h
